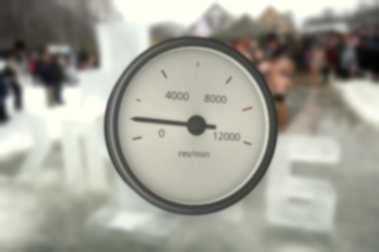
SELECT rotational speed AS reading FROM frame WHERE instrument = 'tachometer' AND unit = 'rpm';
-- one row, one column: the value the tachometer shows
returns 1000 rpm
